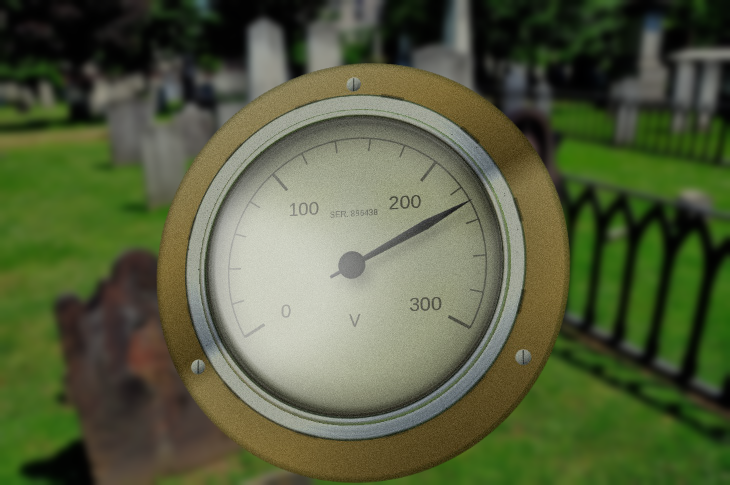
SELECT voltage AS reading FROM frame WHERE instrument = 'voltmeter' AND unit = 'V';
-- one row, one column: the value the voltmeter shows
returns 230 V
